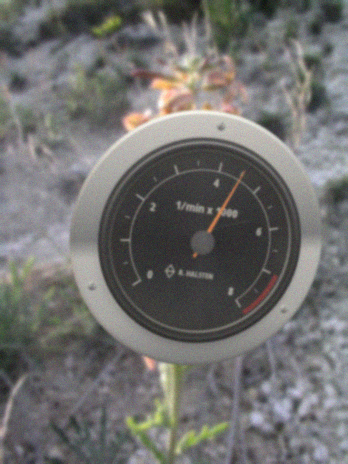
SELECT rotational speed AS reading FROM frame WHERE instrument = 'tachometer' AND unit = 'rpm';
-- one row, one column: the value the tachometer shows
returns 4500 rpm
